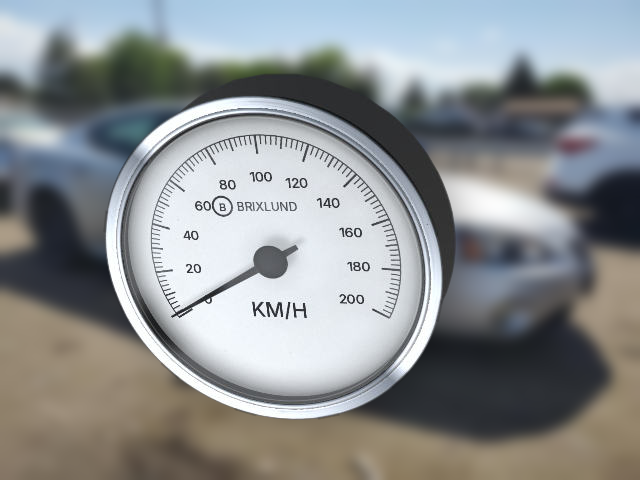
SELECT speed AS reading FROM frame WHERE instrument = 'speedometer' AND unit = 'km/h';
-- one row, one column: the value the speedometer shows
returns 2 km/h
